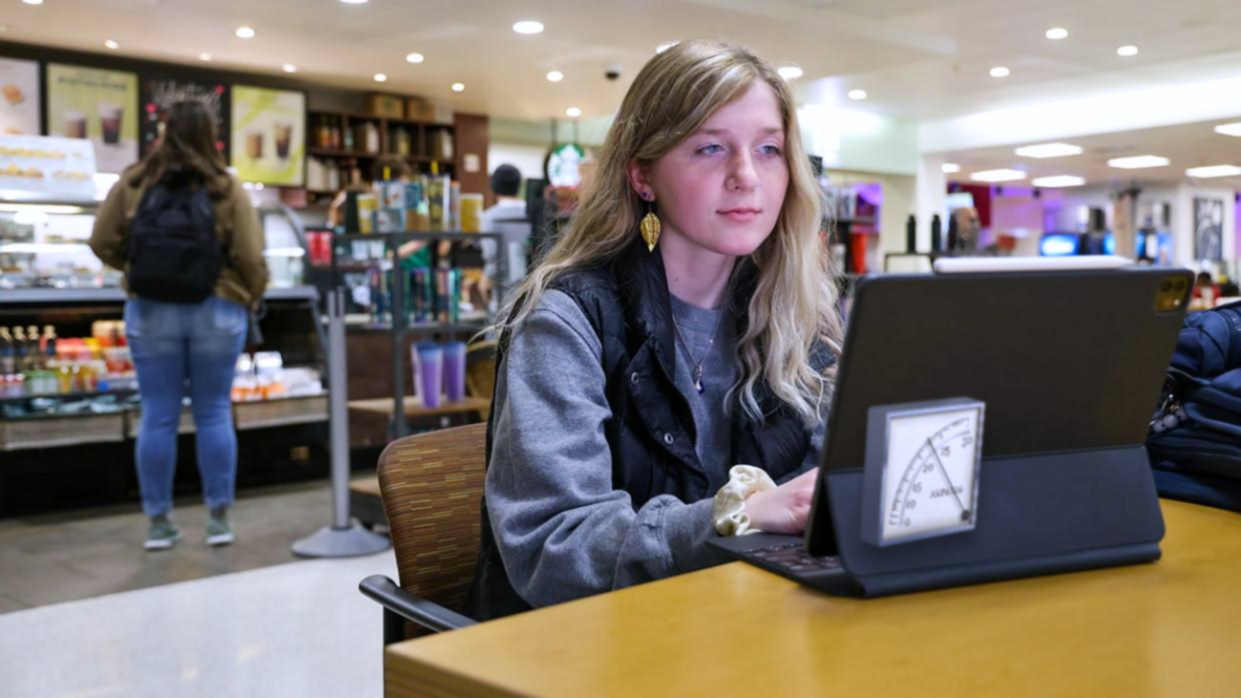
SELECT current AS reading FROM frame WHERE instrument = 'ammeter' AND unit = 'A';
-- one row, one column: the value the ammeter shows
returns 22.5 A
